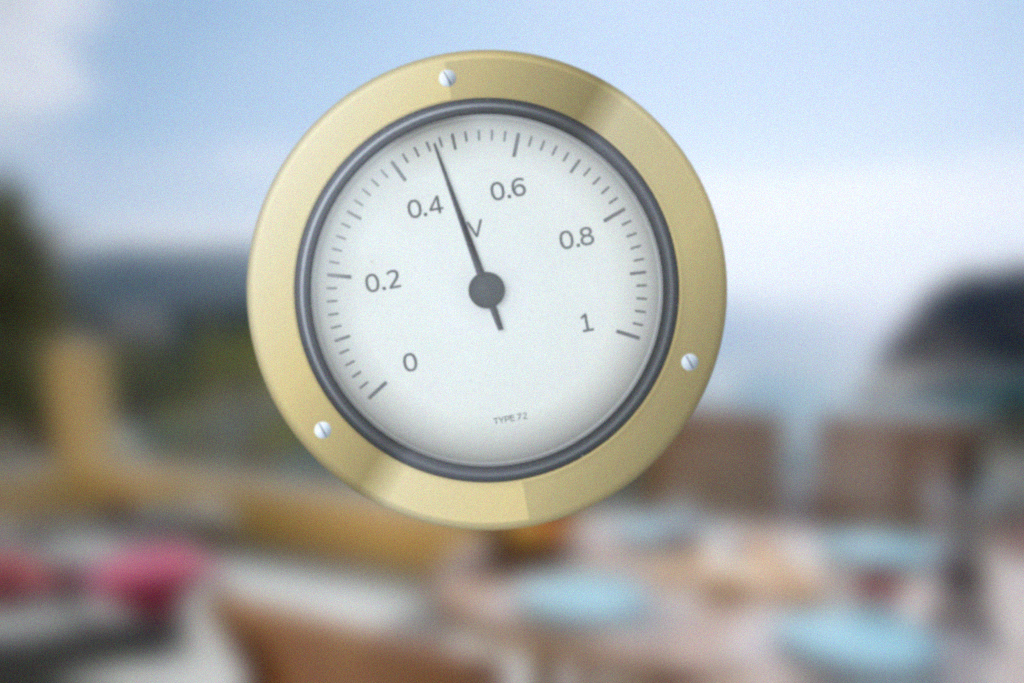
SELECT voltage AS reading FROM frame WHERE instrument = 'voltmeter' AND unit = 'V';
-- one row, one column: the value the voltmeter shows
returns 0.47 V
